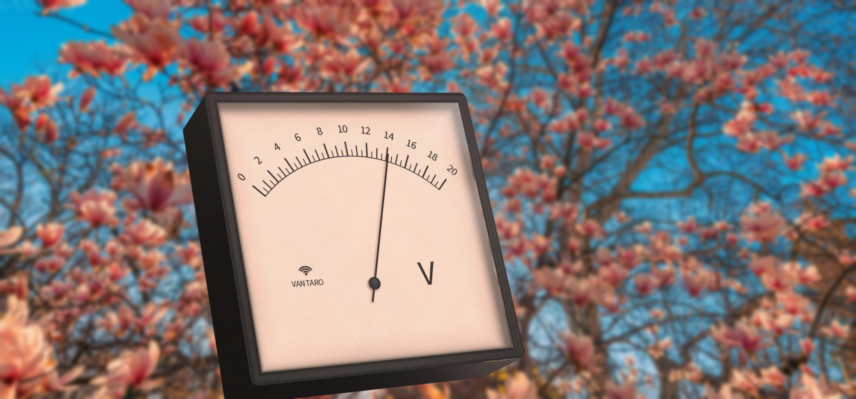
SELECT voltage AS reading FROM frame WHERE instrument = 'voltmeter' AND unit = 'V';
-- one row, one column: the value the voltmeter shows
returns 14 V
